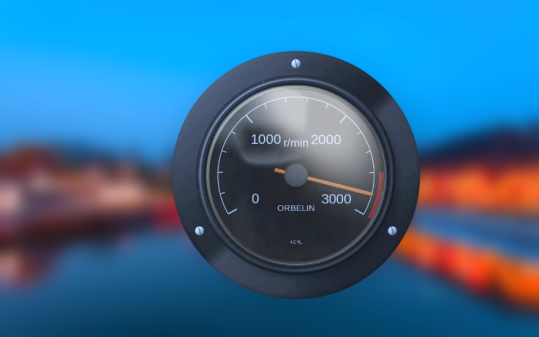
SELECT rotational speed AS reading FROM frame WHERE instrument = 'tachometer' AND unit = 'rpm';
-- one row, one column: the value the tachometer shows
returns 2800 rpm
